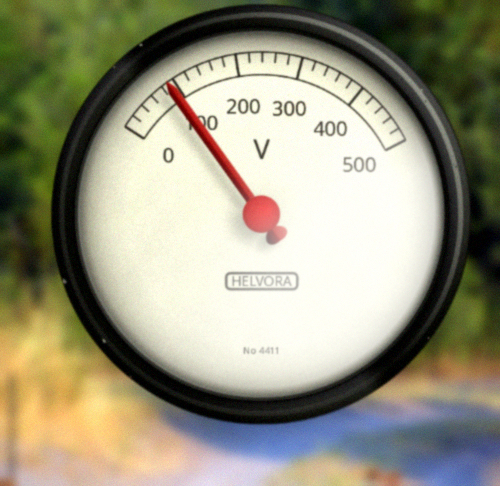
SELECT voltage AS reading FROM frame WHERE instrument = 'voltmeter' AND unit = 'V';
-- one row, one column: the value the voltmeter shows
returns 90 V
